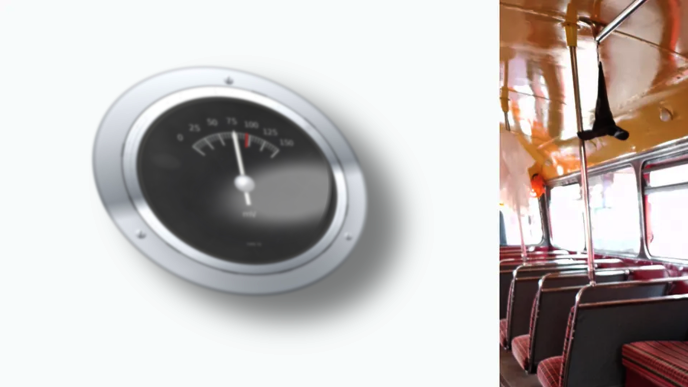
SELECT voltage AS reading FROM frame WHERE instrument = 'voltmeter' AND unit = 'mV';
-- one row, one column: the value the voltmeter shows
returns 75 mV
